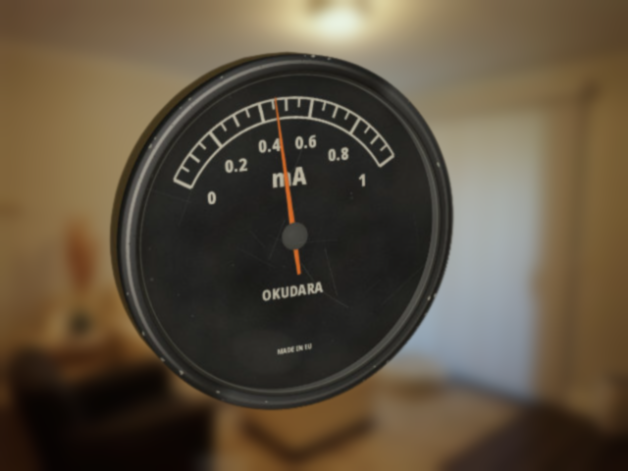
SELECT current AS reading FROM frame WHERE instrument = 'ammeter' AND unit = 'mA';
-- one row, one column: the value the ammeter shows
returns 0.45 mA
